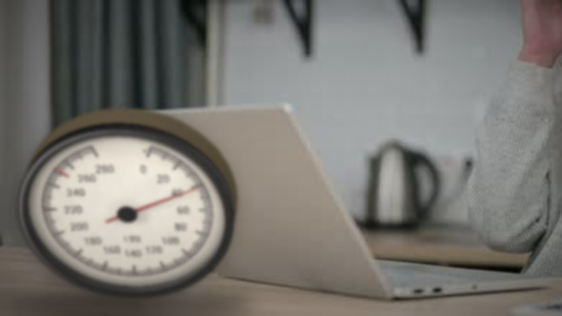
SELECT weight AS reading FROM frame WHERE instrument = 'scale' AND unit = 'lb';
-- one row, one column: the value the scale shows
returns 40 lb
